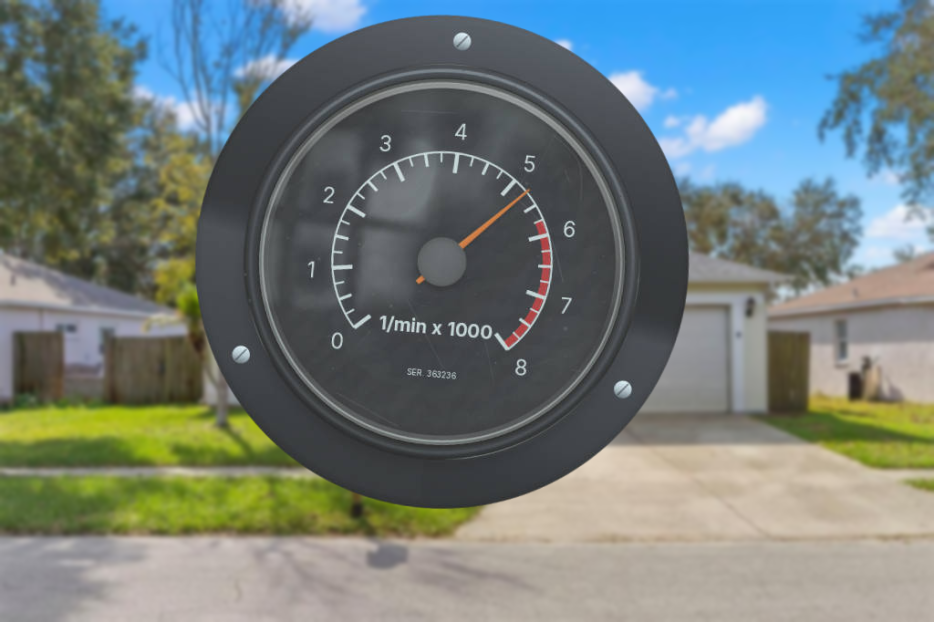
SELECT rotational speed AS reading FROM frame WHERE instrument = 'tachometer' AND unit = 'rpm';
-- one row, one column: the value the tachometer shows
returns 5250 rpm
